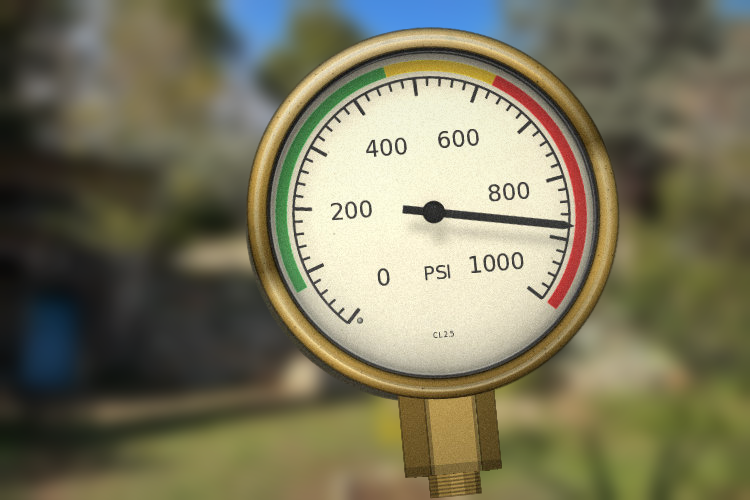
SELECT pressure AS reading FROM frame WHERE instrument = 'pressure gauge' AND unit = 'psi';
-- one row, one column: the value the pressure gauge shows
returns 880 psi
